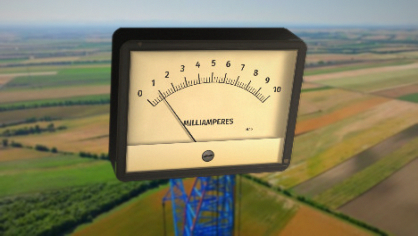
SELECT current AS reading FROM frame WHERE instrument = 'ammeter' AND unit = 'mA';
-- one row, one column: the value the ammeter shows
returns 1 mA
